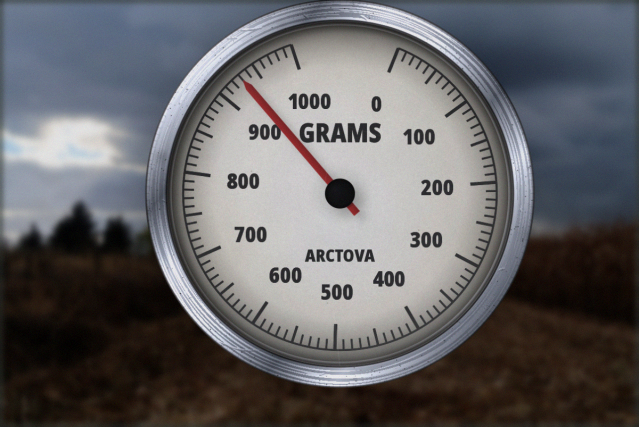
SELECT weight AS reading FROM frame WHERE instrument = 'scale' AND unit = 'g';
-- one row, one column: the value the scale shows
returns 930 g
